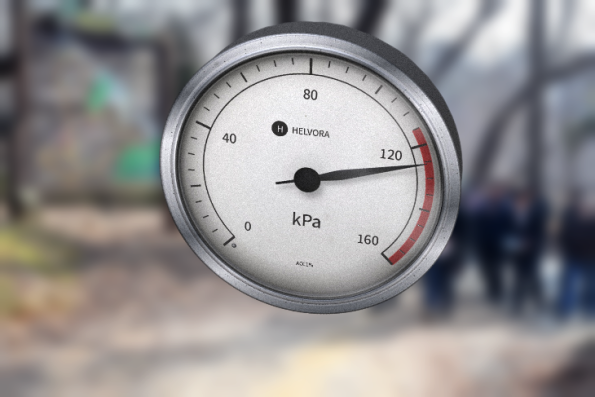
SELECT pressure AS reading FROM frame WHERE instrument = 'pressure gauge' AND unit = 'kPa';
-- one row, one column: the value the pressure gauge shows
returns 125 kPa
